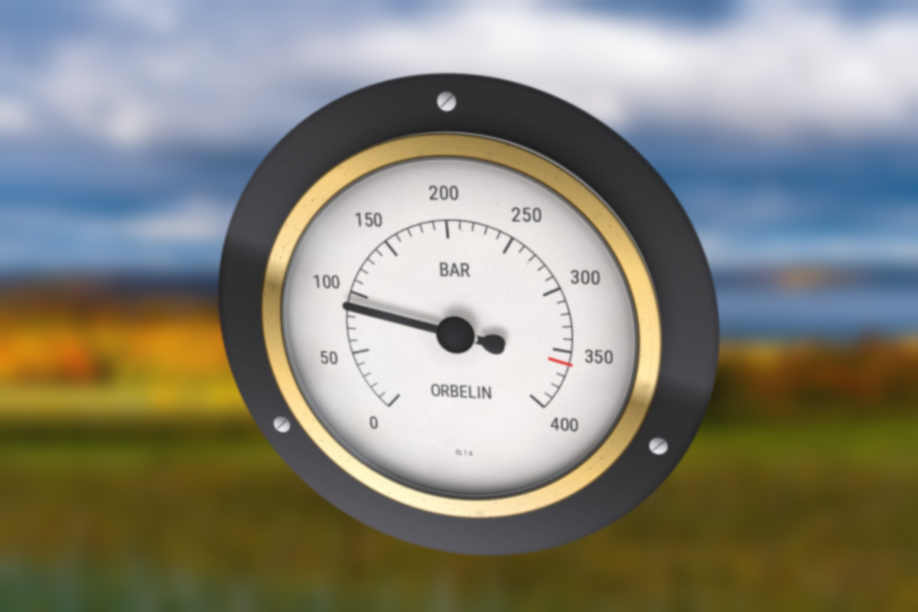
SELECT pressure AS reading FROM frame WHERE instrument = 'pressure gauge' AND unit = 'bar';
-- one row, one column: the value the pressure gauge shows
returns 90 bar
